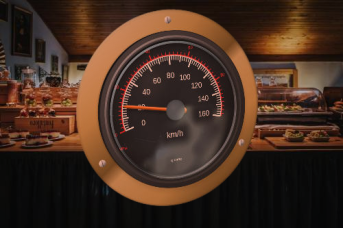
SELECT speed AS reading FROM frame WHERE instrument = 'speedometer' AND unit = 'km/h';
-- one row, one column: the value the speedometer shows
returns 20 km/h
